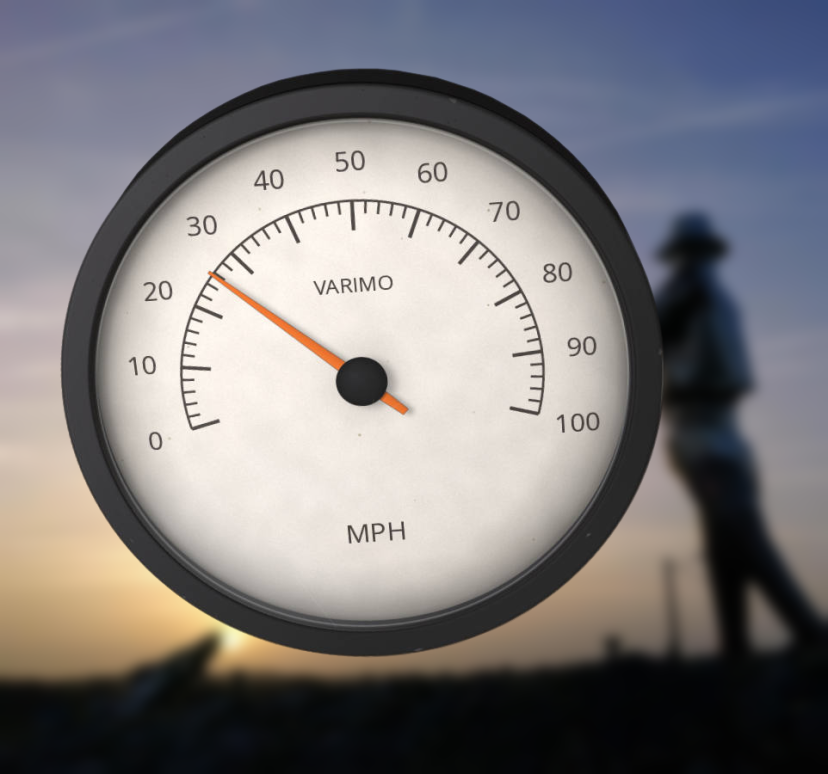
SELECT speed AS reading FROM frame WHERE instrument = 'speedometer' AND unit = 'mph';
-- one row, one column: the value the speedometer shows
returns 26 mph
